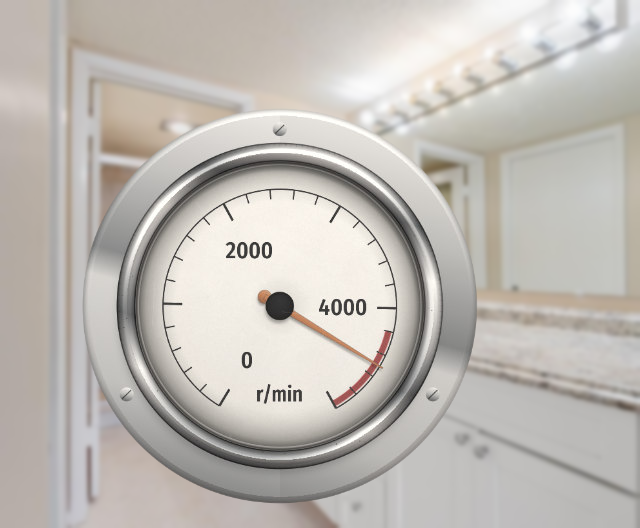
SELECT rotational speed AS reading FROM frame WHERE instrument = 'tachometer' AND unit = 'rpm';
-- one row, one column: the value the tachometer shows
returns 4500 rpm
